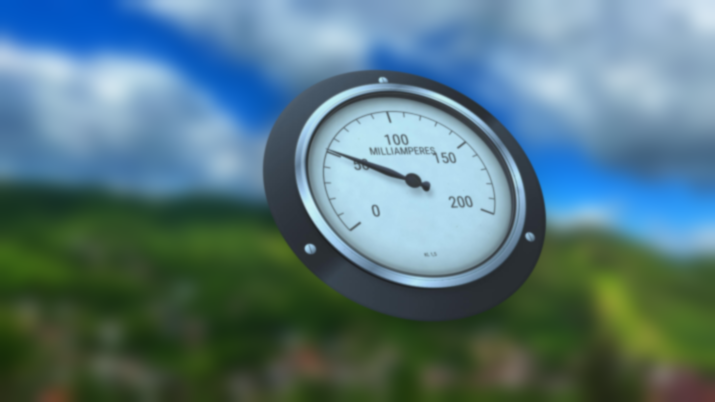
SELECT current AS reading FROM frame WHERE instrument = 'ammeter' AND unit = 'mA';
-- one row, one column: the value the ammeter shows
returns 50 mA
